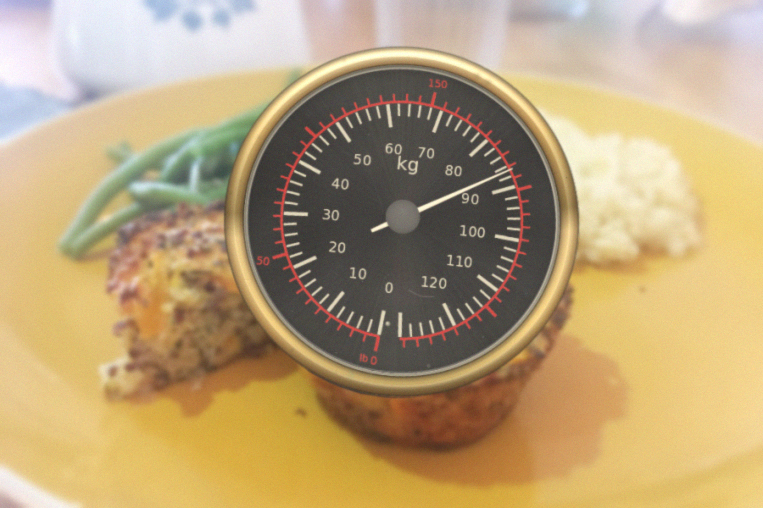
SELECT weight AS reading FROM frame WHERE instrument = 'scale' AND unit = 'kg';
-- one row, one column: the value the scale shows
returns 87 kg
